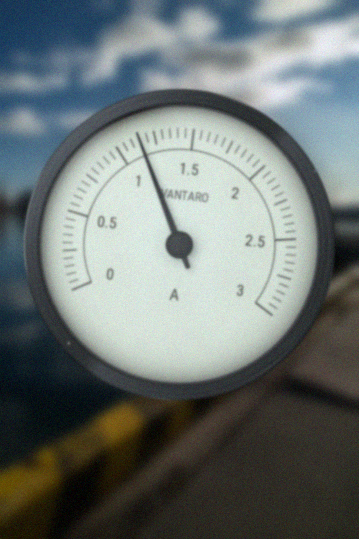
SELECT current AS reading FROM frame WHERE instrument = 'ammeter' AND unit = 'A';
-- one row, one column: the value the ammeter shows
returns 1.15 A
